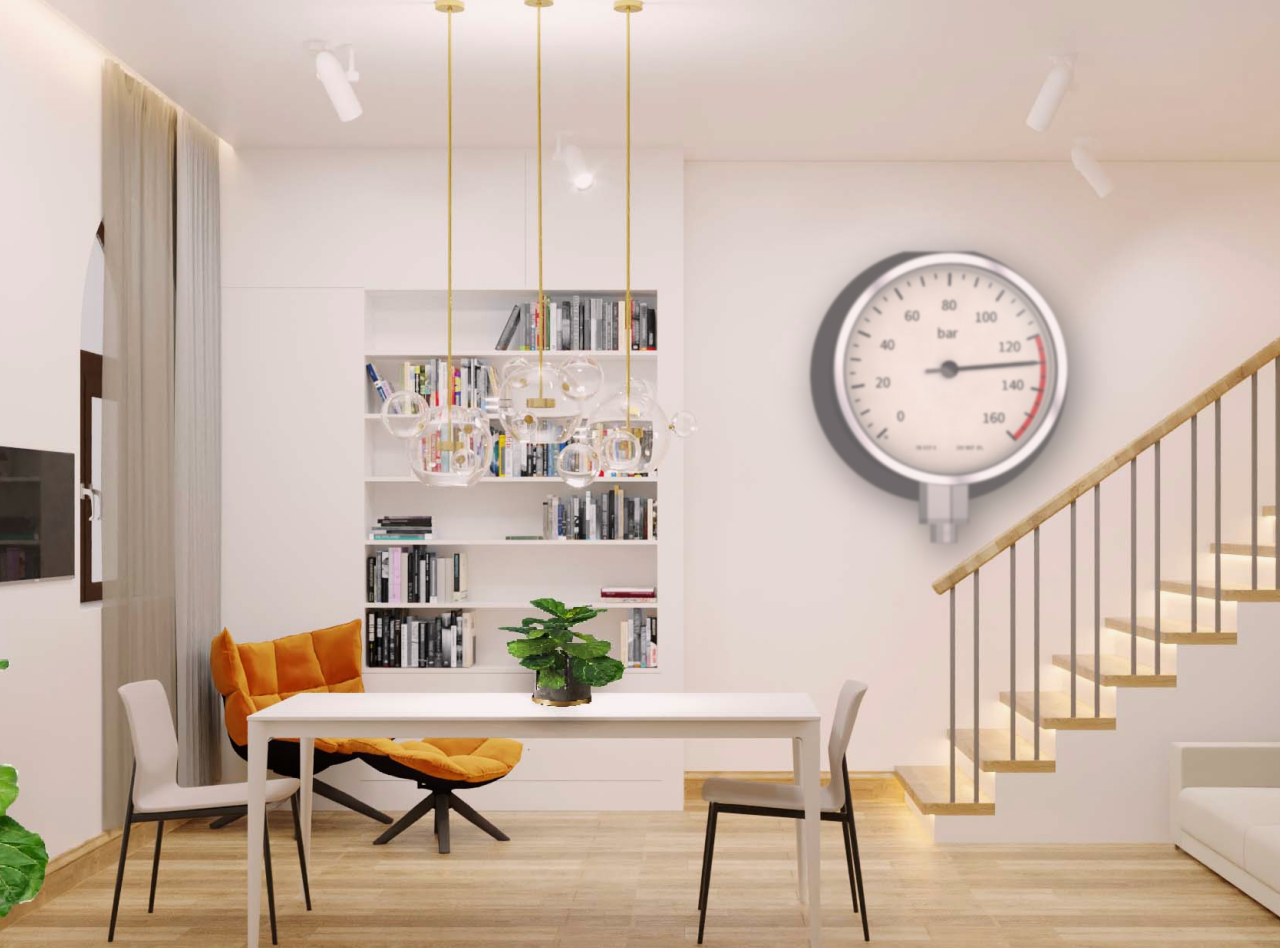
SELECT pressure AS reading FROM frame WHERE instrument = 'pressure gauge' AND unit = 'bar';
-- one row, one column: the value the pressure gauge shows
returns 130 bar
